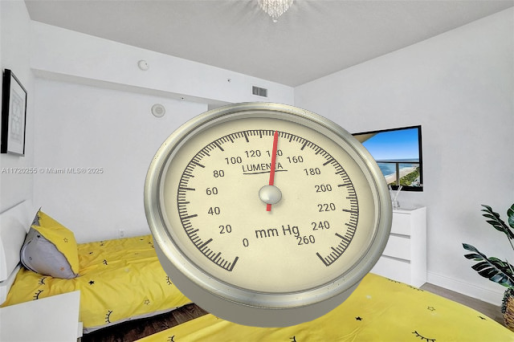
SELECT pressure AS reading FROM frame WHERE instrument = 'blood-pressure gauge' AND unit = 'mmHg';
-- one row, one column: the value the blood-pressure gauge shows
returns 140 mmHg
